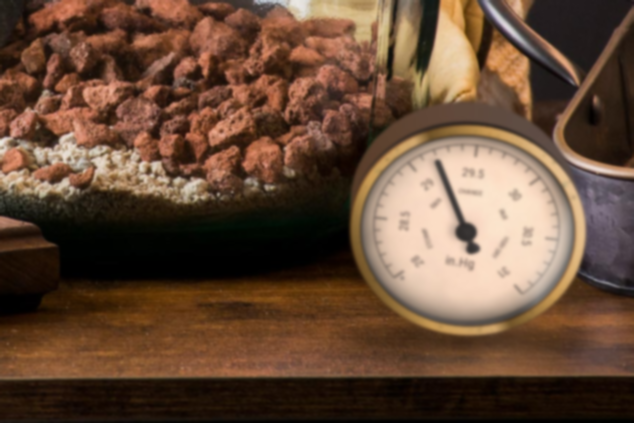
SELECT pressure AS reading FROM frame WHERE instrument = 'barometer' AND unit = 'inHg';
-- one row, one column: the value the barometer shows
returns 29.2 inHg
